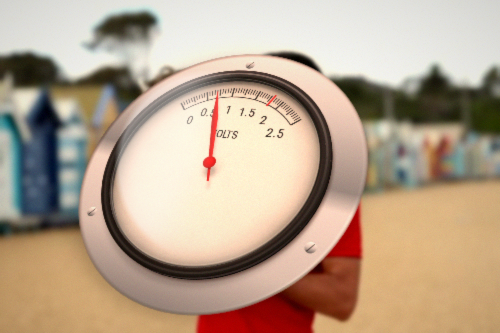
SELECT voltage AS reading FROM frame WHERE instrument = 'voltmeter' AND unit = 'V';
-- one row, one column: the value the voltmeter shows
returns 0.75 V
